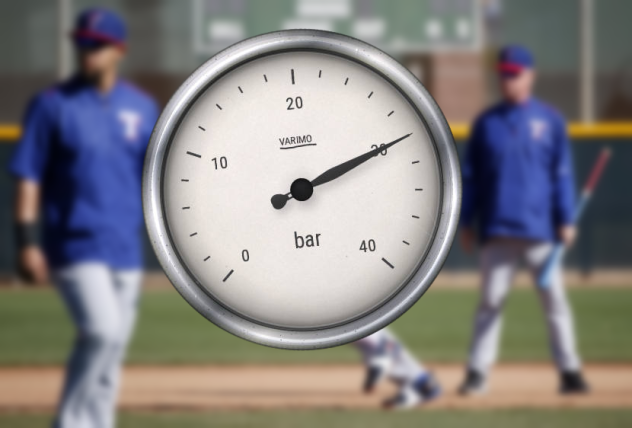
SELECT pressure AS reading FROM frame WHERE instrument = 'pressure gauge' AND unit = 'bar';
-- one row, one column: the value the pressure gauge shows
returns 30 bar
